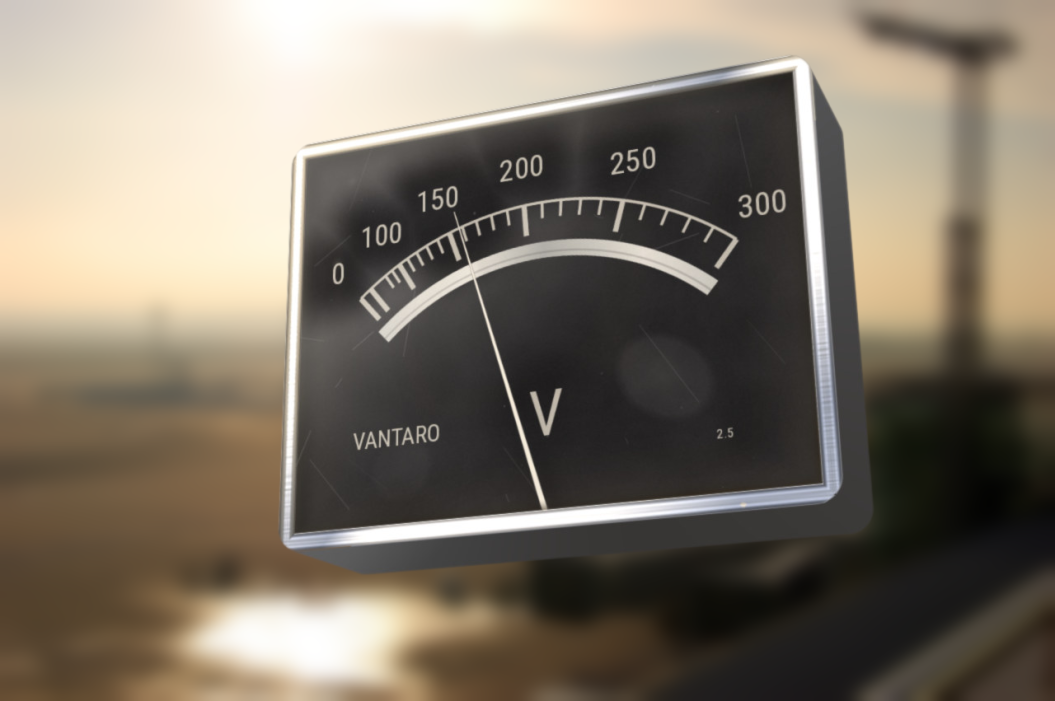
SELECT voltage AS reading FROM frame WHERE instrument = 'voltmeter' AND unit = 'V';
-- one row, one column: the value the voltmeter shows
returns 160 V
